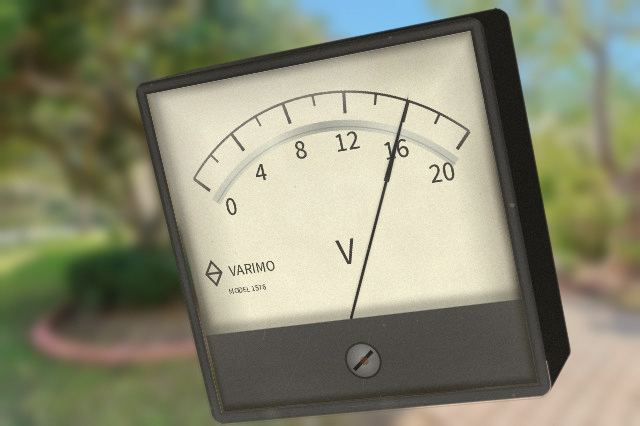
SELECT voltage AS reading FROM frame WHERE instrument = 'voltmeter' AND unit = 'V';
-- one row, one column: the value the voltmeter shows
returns 16 V
